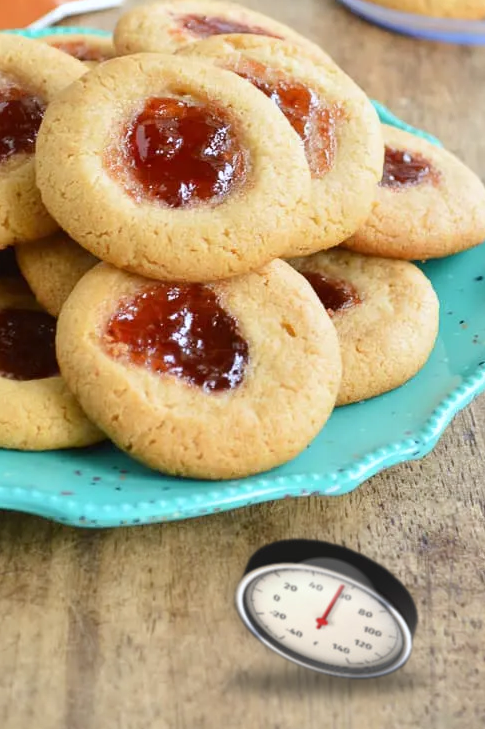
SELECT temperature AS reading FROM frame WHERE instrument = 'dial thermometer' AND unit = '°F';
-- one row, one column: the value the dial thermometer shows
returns 55 °F
